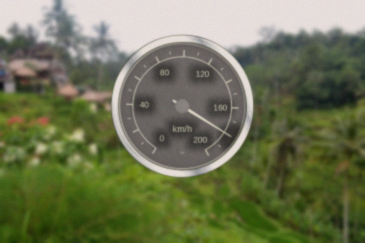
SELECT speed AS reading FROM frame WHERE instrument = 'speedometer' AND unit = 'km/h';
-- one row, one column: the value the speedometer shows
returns 180 km/h
